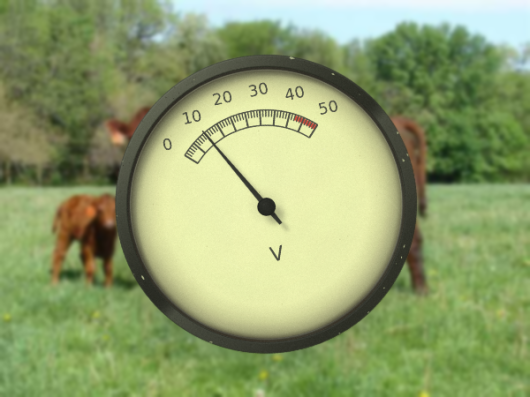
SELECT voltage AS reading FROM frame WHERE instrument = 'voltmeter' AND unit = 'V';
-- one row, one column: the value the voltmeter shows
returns 10 V
